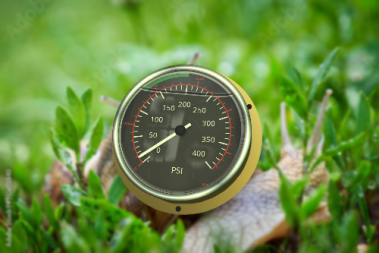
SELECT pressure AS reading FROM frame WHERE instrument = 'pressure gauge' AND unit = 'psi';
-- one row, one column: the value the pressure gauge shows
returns 10 psi
